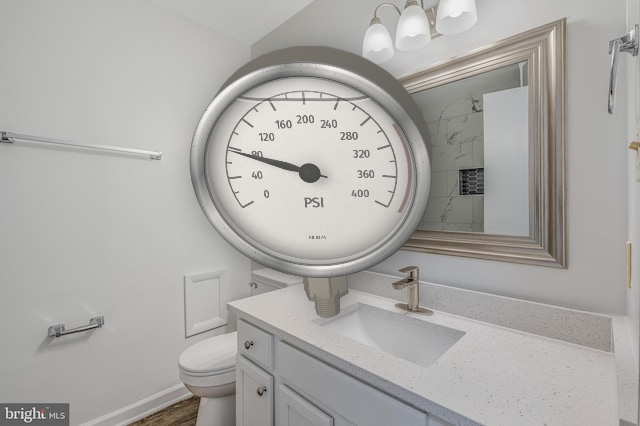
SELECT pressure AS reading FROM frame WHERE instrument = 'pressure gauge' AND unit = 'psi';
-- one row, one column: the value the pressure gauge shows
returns 80 psi
